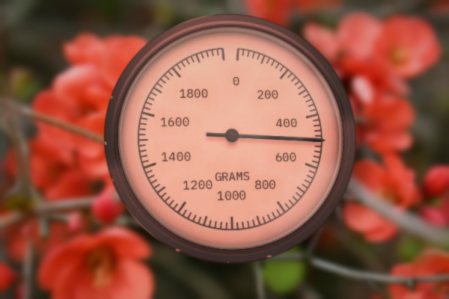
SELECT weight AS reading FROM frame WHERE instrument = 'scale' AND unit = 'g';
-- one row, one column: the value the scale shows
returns 500 g
